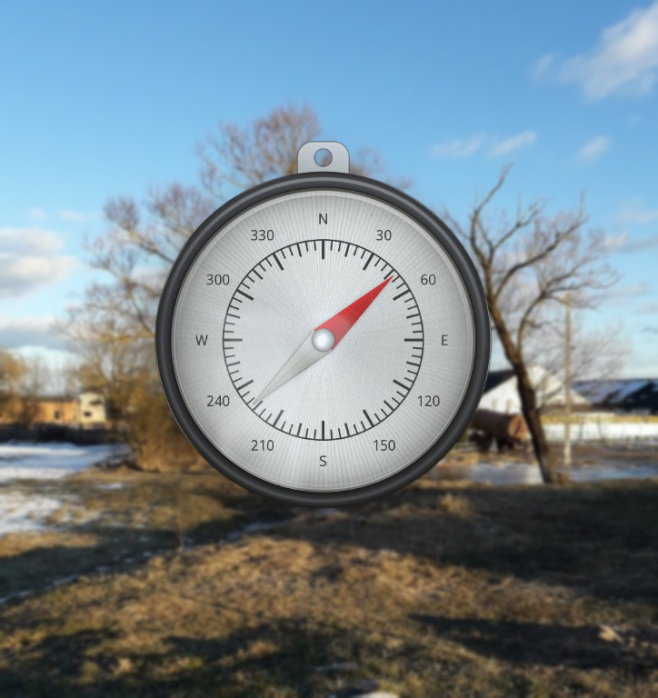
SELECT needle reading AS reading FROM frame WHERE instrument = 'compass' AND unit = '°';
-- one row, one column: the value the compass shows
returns 47.5 °
